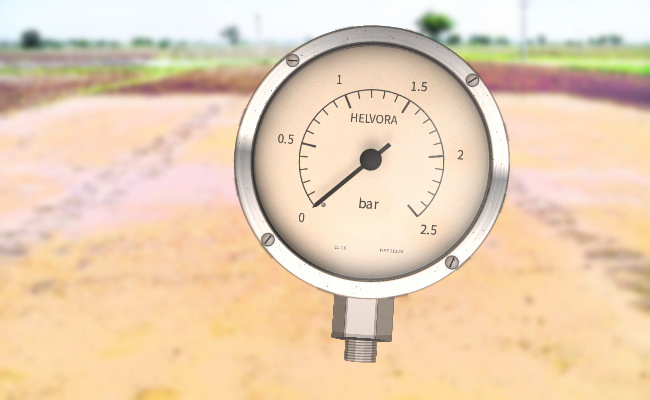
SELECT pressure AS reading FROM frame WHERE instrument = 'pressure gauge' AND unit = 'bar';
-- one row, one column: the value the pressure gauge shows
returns 0 bar
